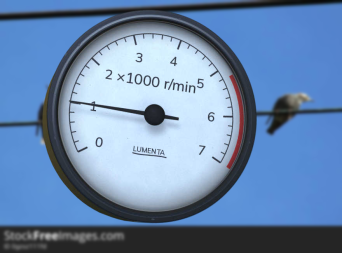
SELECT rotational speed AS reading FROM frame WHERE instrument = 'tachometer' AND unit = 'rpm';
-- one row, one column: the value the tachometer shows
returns 1000 rpm
